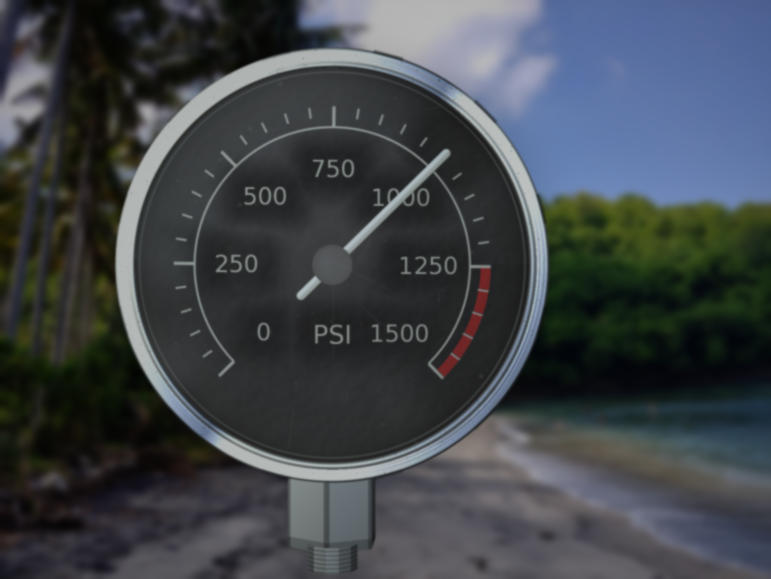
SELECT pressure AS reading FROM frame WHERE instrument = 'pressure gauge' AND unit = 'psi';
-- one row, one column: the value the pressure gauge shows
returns 1000 psi
